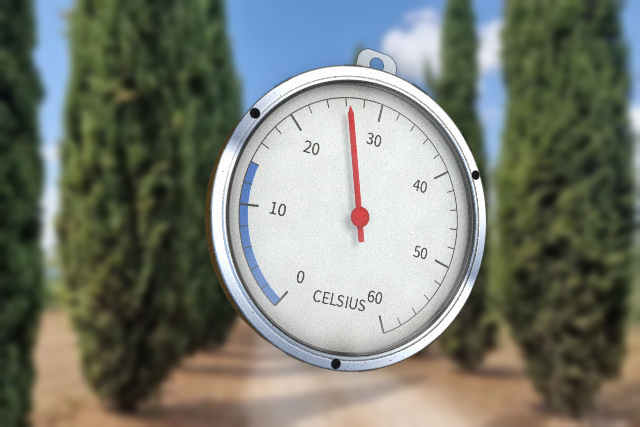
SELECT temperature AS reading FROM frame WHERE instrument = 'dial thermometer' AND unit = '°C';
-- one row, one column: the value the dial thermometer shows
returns 26 °C
